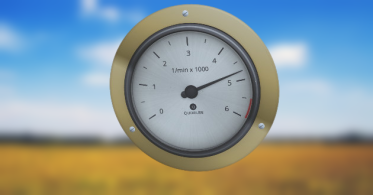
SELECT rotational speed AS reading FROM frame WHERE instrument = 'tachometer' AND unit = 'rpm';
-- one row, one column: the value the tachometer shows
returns 4750 rpm
